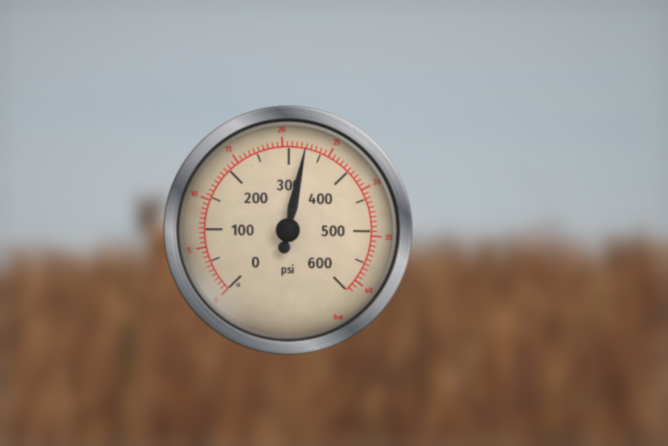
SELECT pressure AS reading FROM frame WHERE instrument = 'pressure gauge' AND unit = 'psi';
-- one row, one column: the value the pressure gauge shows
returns 325 psi
